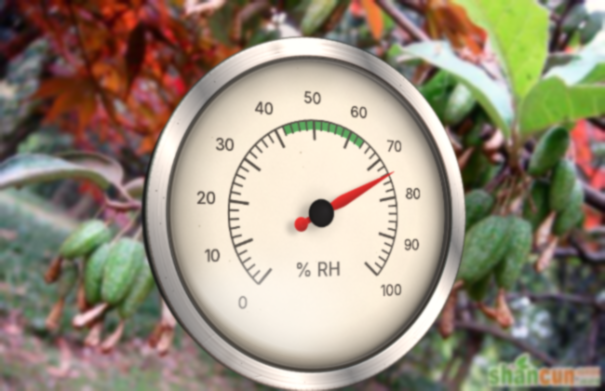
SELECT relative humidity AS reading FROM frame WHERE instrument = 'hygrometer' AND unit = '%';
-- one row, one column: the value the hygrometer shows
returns 74 %
